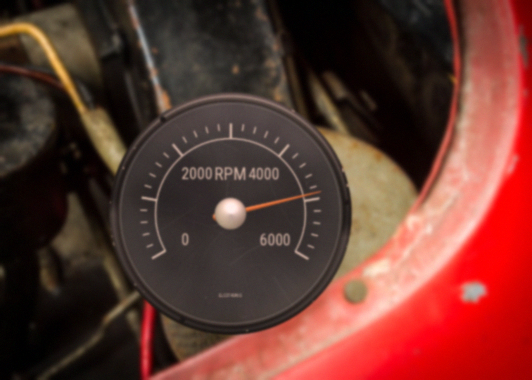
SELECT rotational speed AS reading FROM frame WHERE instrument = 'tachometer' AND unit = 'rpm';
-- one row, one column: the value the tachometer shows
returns 4900 rpm
